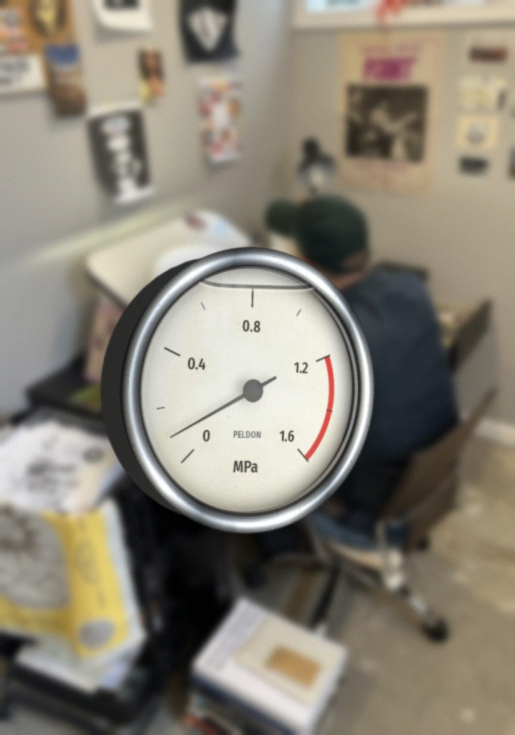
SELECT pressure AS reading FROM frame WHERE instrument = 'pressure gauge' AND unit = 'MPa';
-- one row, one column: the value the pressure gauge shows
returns 0.1 MPa
